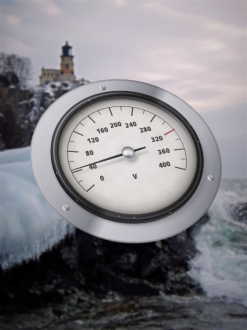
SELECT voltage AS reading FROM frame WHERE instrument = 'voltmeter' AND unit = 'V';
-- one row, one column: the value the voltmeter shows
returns 40 V
